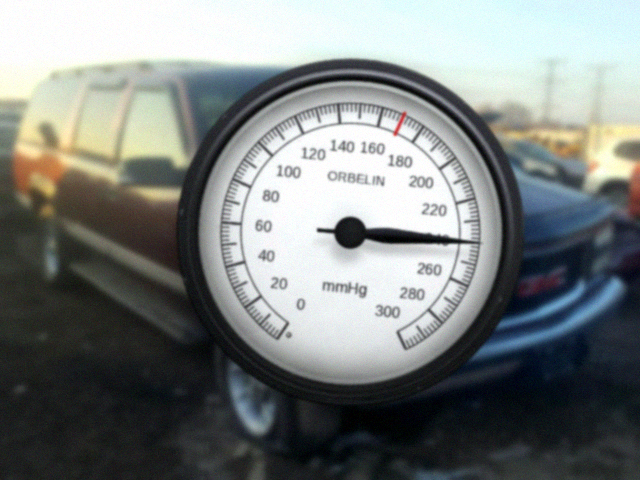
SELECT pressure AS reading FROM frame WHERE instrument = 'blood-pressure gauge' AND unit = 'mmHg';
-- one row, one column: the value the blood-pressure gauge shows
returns 240 mmHg
